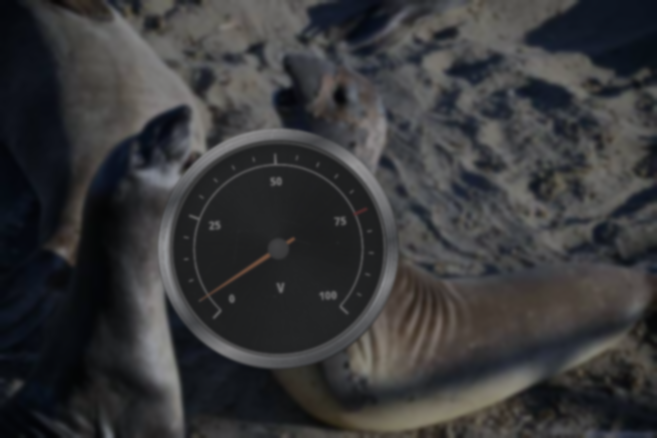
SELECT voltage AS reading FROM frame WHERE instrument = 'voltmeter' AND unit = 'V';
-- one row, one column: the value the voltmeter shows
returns 5 V
